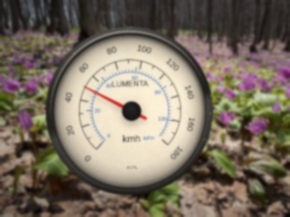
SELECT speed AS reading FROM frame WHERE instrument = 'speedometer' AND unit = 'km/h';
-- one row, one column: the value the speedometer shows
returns 50 km/h
